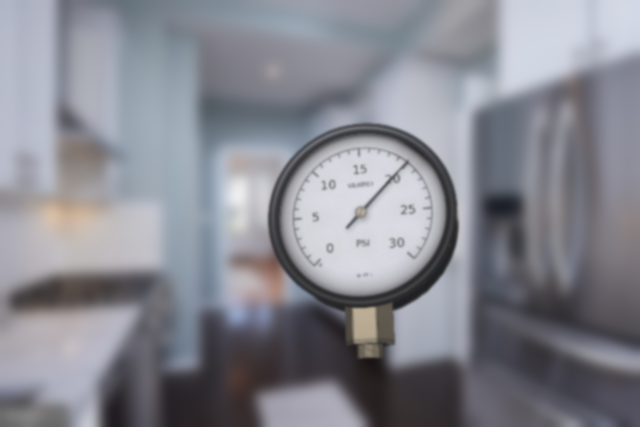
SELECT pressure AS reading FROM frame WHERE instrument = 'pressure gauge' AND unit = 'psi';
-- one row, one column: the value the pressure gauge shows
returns 20 psi
